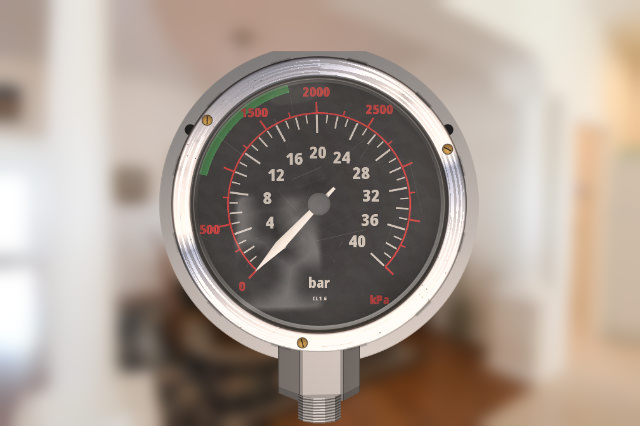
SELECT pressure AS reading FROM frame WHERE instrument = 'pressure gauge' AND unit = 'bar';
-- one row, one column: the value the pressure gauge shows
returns 0 bar
